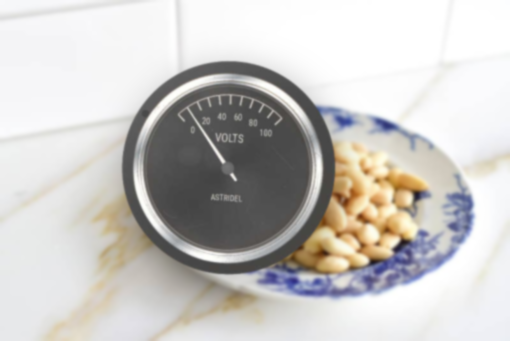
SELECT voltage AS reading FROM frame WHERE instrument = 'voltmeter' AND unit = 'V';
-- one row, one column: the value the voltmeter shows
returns 10 V
